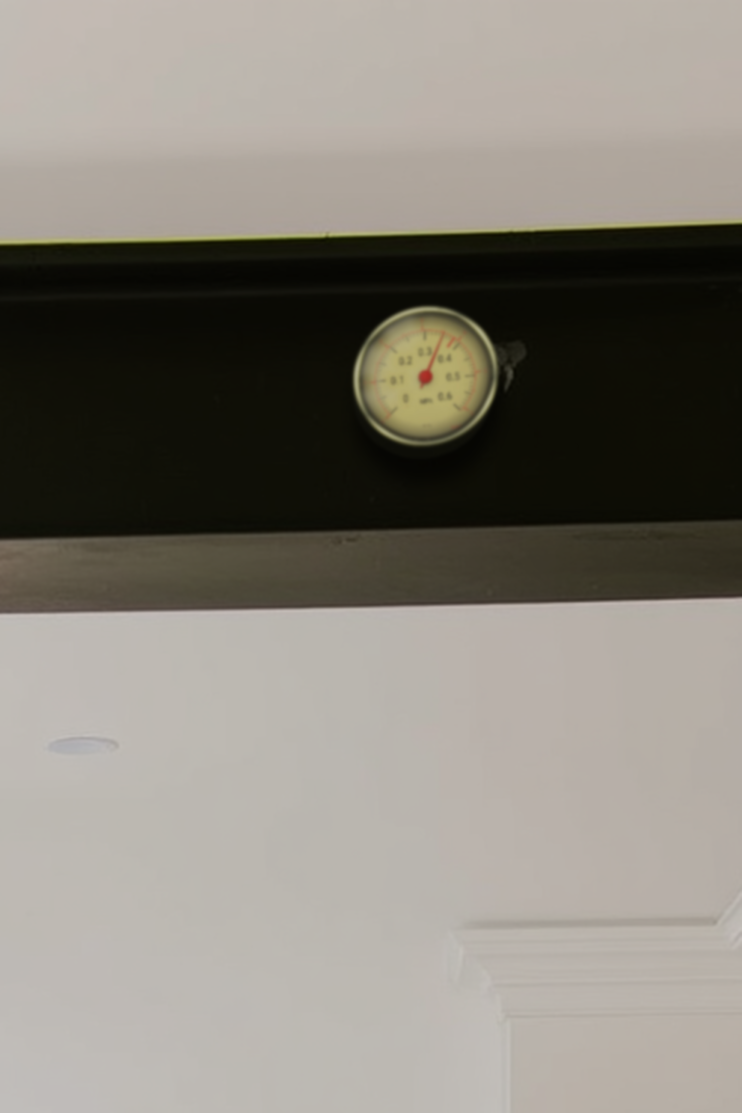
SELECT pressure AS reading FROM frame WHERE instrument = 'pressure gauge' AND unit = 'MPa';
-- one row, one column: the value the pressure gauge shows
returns 0.35 MPa
